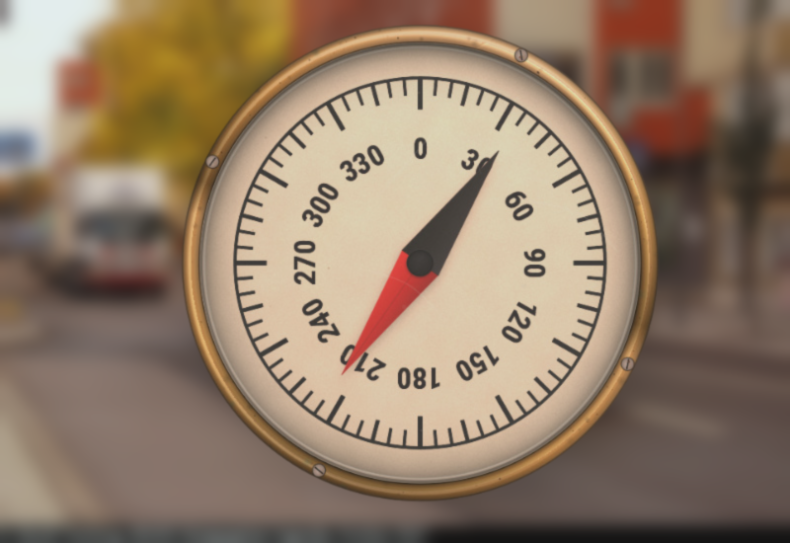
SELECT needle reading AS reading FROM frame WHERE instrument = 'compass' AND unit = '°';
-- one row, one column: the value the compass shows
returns 215 °
